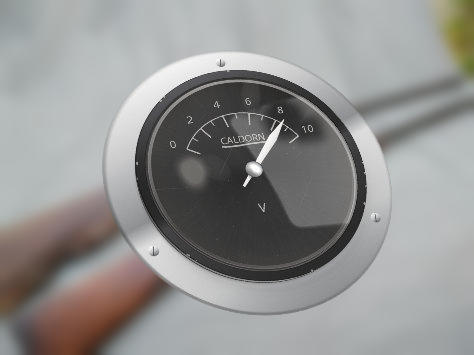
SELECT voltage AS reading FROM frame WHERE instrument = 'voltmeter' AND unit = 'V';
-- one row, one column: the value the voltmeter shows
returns 8.5 V
